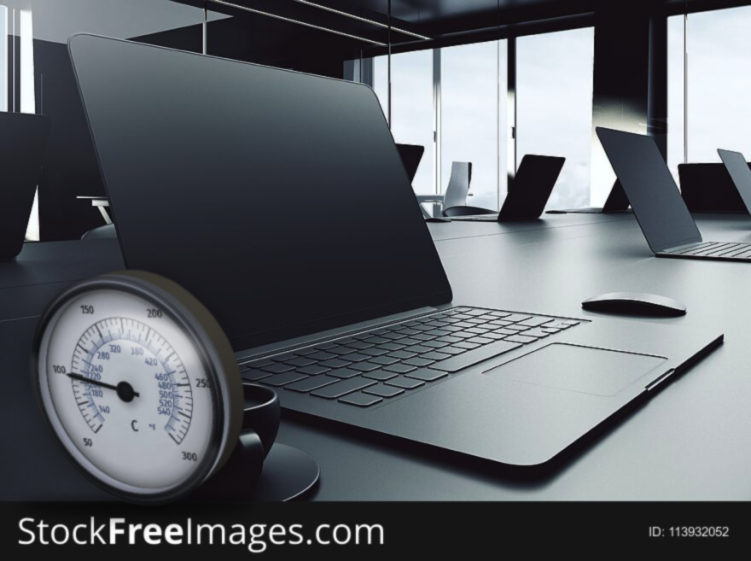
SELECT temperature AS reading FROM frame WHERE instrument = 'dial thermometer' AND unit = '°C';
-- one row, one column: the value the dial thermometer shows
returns 100 °C
